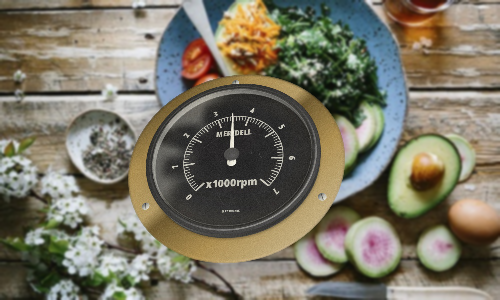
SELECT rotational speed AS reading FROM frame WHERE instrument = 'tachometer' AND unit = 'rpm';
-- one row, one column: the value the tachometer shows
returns 3500 rpm
